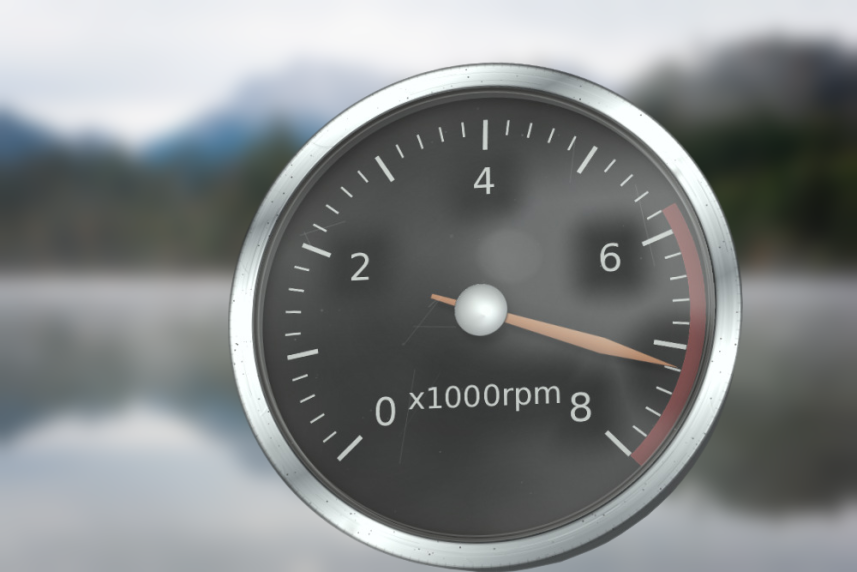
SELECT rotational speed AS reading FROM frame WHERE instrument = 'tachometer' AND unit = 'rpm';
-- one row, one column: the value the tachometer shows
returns 7200 rpm
